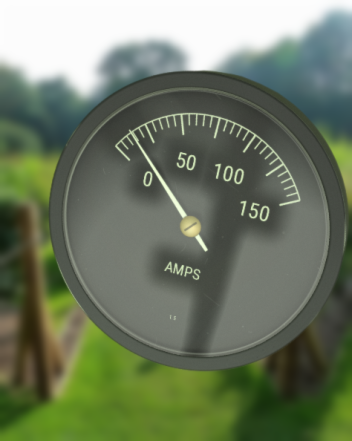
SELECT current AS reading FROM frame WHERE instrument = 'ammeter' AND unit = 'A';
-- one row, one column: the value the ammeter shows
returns 15 A
